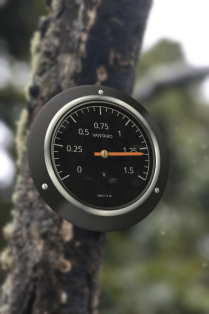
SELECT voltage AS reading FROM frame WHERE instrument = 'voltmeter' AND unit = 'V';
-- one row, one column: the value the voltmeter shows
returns 1.3 V
